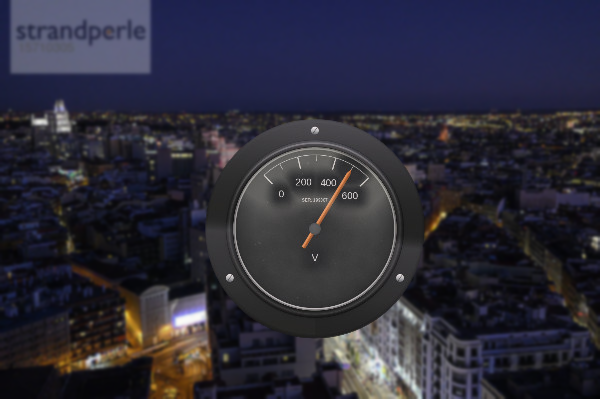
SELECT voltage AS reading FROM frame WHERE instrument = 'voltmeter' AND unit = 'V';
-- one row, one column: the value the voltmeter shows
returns 500 V
